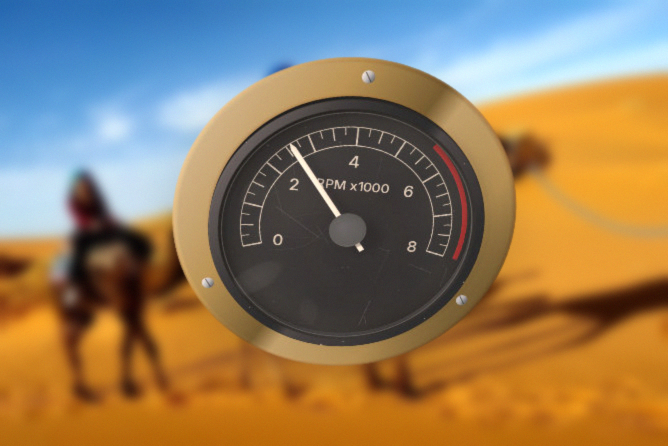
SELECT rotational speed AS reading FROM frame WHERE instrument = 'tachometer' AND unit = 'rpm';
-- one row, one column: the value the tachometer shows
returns 2625 rpm
